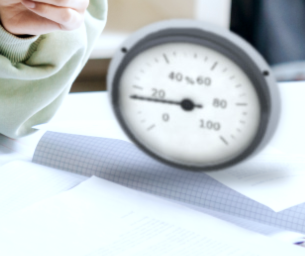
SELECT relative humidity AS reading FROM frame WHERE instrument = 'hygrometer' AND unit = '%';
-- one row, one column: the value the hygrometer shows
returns 16 %
